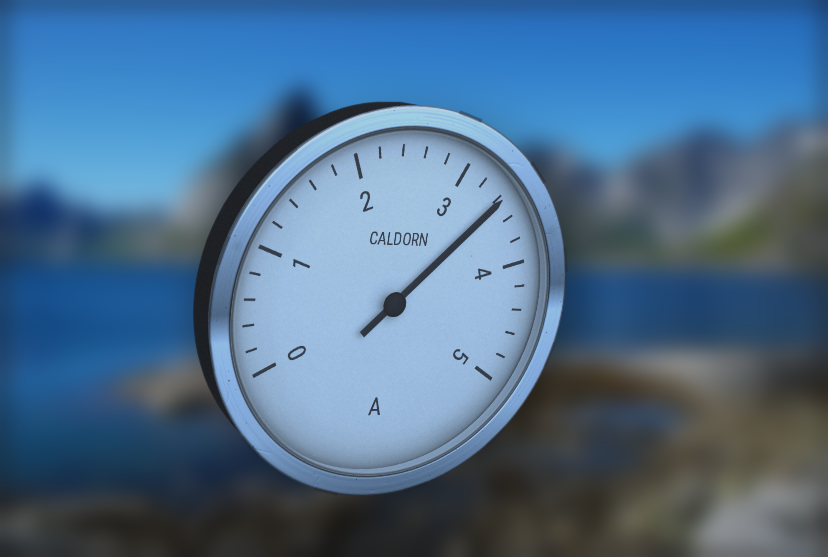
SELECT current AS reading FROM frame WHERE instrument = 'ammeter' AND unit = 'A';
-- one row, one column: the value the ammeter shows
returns 3.4 A
